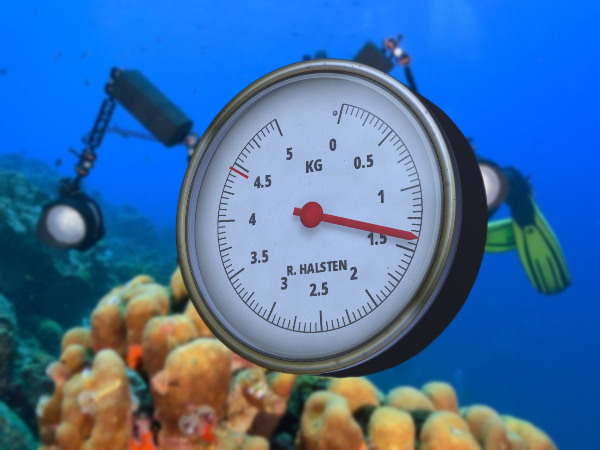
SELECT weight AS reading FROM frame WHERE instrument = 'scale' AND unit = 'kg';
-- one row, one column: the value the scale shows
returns 1.4 kg
